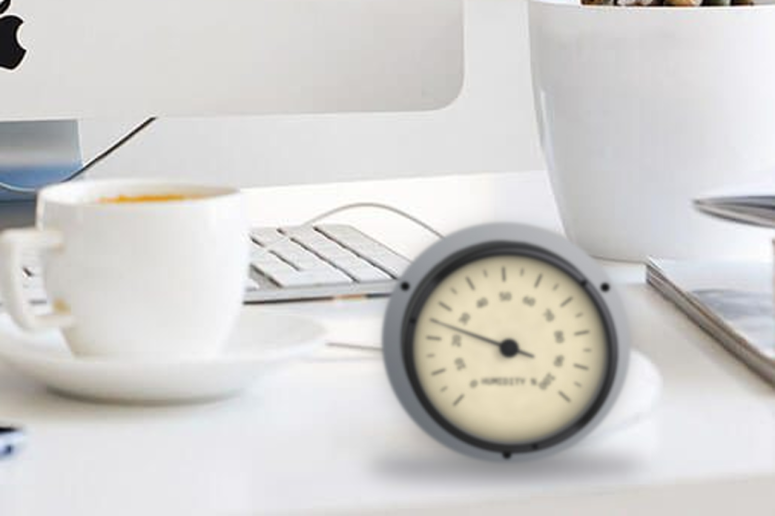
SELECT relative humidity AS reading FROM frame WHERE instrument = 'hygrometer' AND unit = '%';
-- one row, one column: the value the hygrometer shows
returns 25 %
